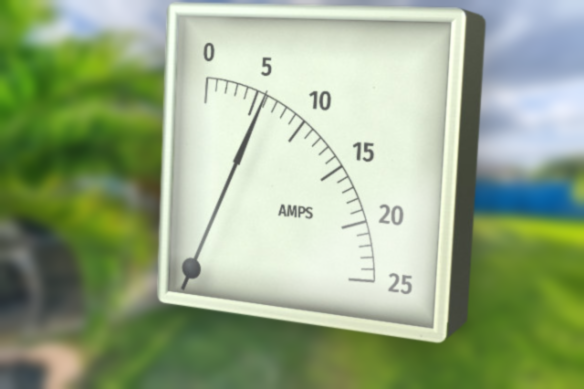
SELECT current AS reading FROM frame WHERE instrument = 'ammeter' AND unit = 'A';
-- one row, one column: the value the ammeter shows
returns 6 A
